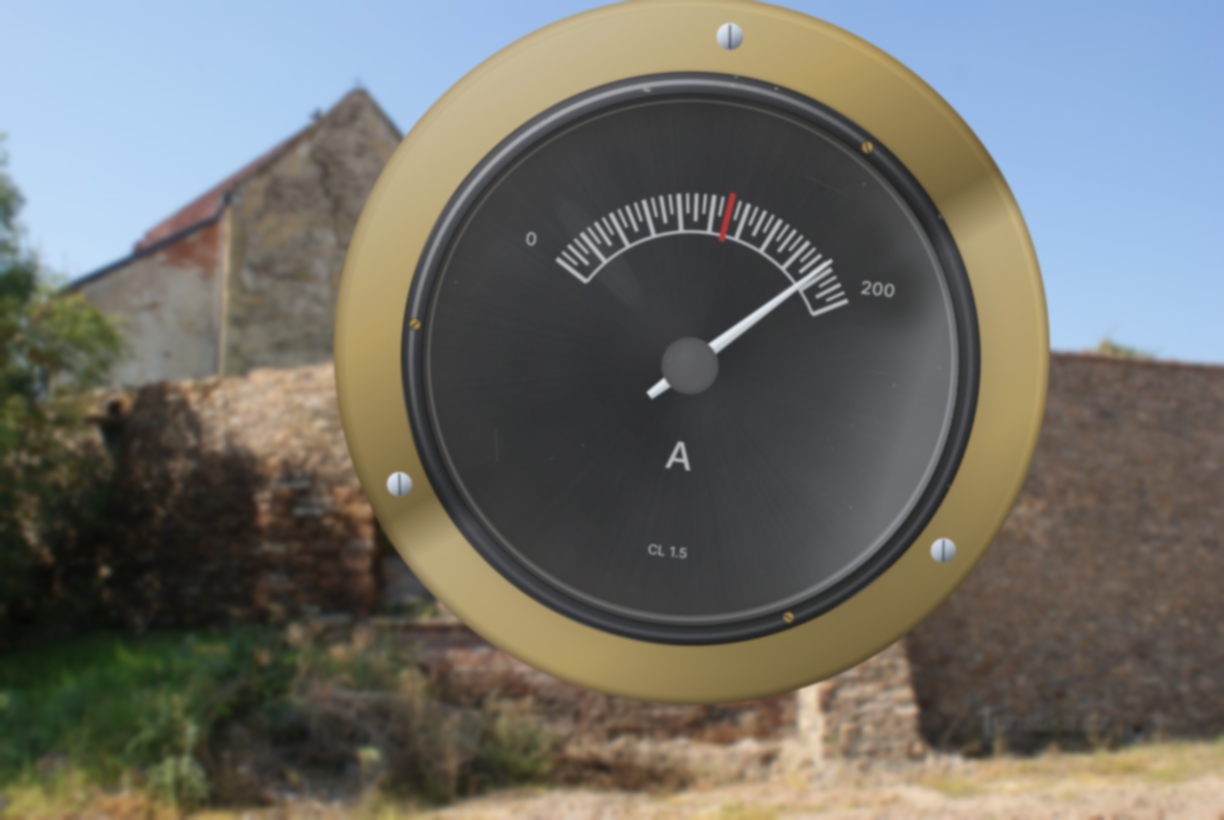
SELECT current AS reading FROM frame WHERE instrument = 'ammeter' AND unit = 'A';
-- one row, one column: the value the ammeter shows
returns 175 A
